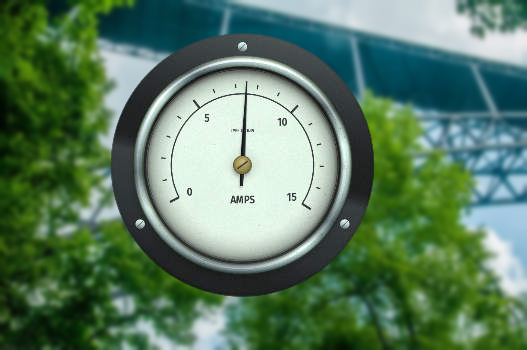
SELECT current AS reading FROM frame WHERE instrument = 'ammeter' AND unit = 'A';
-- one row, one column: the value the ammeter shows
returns 7.5 A
